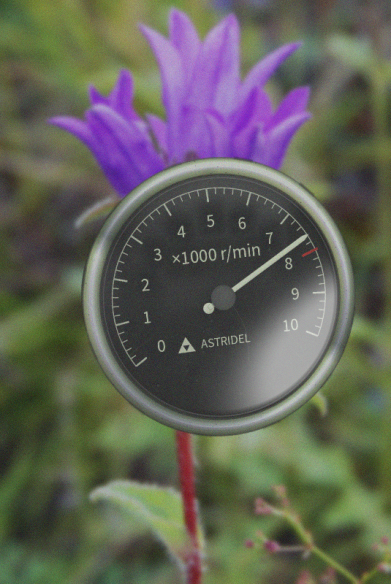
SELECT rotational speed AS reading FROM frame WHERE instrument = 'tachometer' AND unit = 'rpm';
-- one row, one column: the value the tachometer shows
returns 7600 rpm
